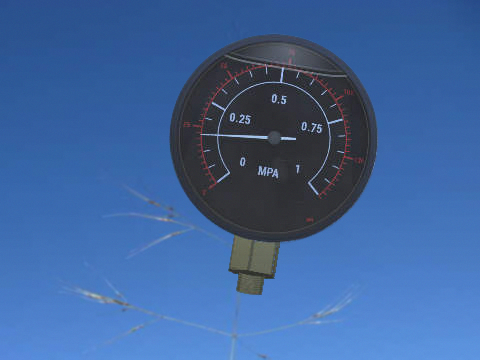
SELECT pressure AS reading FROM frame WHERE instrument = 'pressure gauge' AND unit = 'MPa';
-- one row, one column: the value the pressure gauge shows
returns 0.15 MPa
